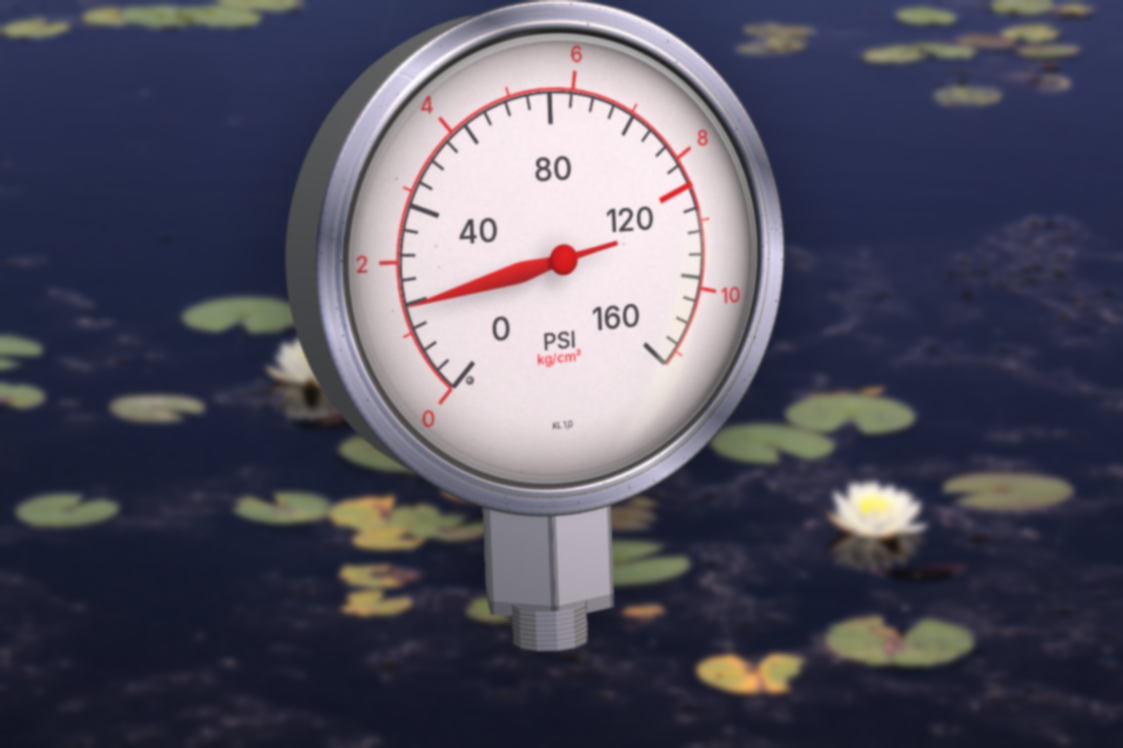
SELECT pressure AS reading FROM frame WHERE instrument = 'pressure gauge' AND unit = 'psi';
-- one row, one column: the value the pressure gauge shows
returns 20 psi
